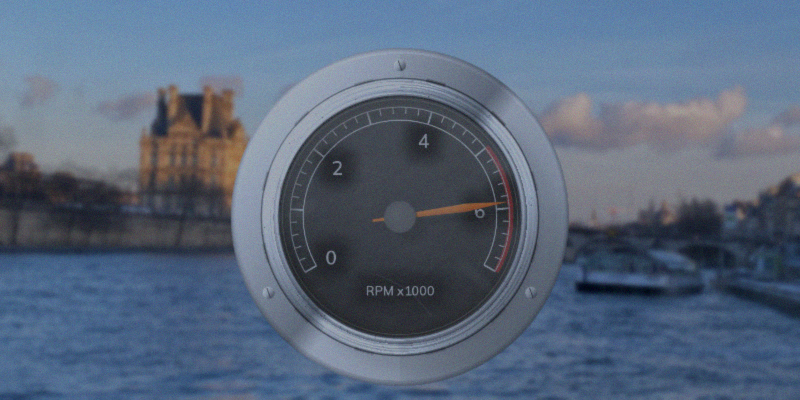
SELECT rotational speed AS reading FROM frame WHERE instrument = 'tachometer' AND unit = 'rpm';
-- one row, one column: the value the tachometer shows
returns 5900 rpm
